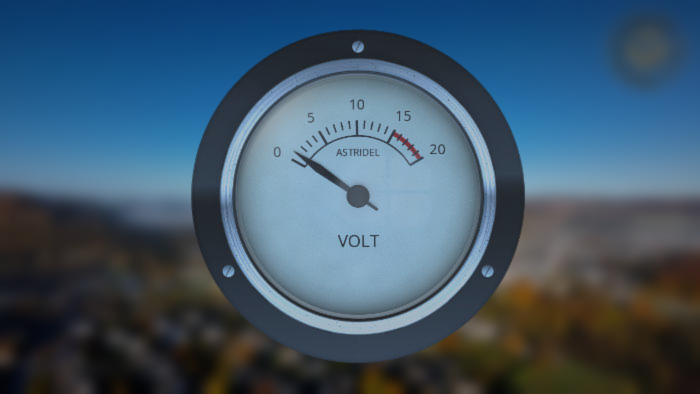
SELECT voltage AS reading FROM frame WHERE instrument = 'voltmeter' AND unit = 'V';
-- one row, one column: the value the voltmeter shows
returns 1 V
